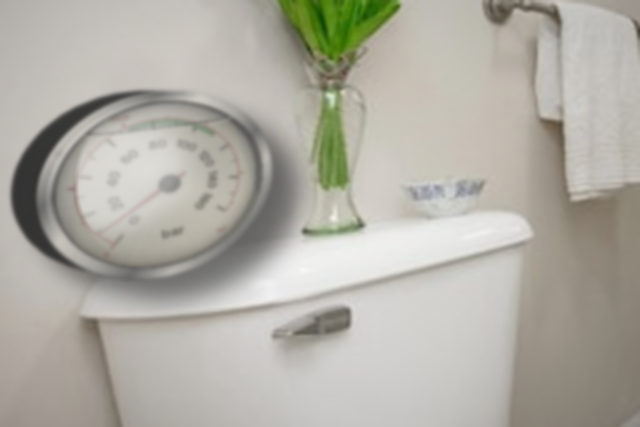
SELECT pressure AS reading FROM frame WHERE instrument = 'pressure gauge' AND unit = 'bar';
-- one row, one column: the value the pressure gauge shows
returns 10 bar
